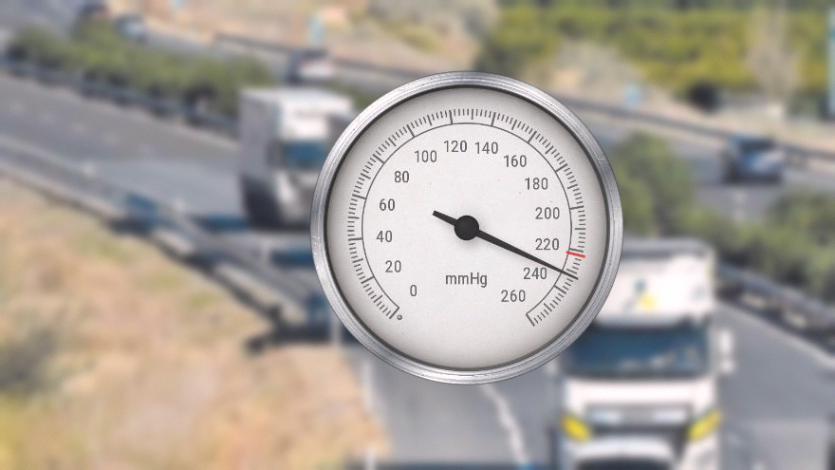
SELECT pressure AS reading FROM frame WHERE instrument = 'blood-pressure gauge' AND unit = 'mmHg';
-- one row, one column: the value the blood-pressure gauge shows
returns 232 mmHg
